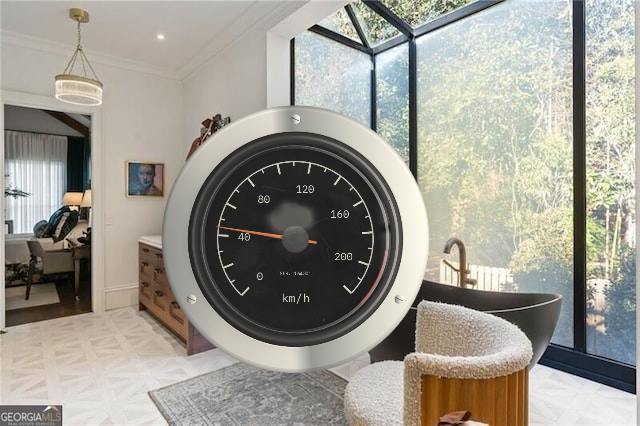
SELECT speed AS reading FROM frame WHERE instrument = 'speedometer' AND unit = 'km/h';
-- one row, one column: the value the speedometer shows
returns 45 km/h
